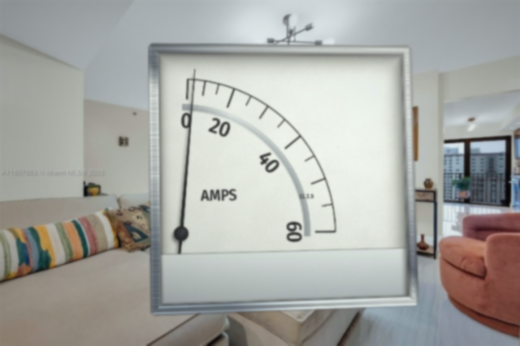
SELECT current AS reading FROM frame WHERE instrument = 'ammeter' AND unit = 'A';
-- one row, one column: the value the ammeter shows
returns 5 A
